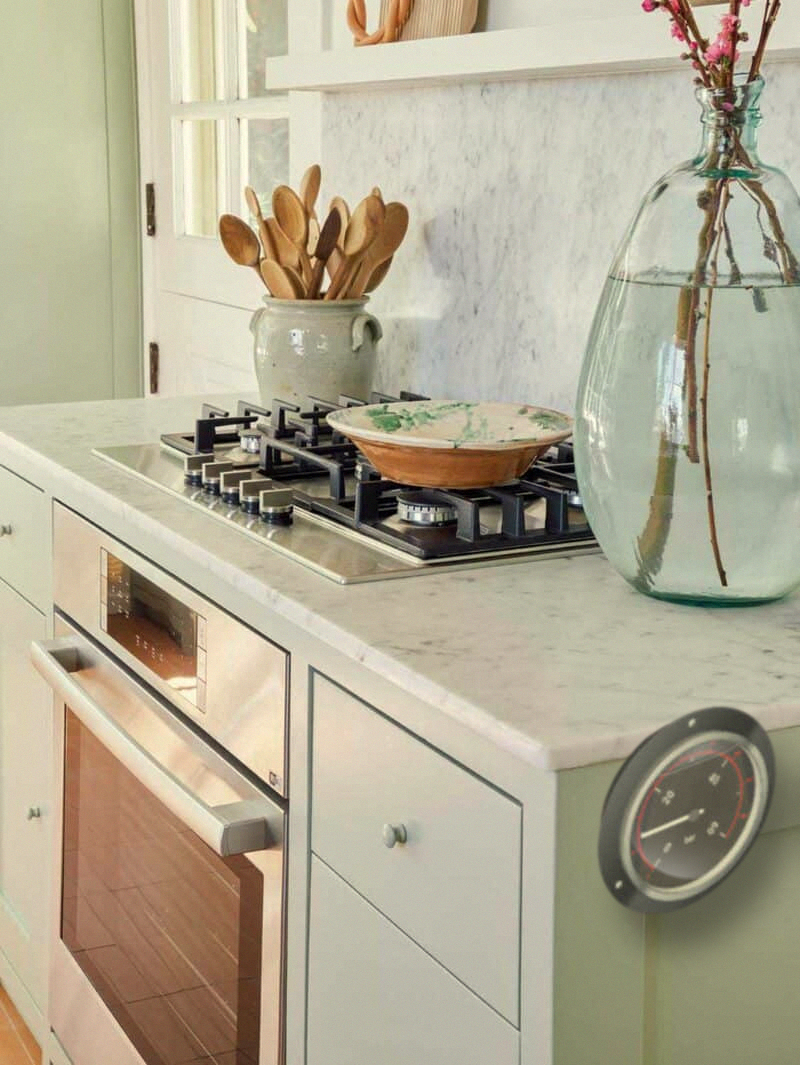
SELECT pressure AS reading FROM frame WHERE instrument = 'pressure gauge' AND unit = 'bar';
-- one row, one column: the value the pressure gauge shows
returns 10 bar
